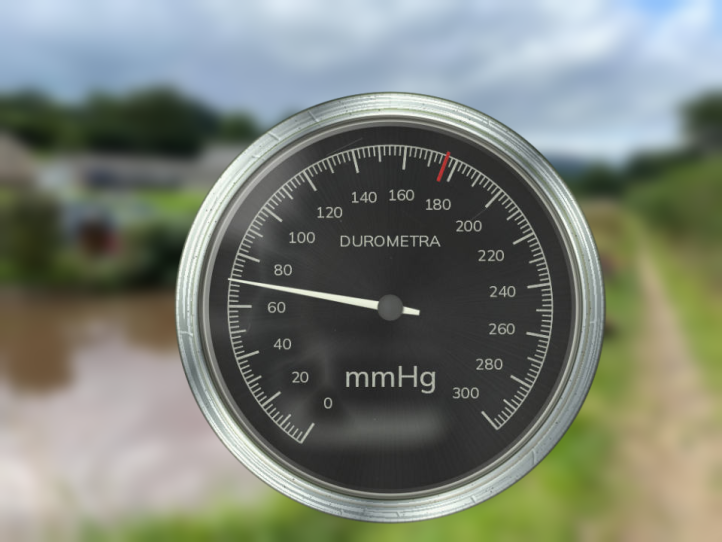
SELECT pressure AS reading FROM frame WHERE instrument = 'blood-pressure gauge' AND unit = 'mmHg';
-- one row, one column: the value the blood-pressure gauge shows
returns 70 mmHg
